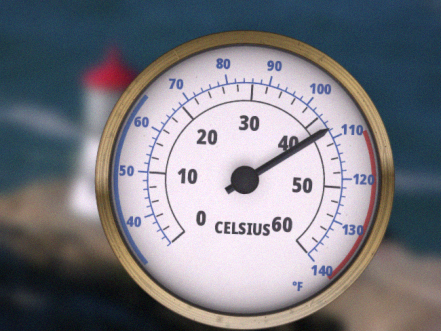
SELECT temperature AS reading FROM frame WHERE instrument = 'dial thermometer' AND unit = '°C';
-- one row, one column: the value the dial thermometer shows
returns 42 °C
